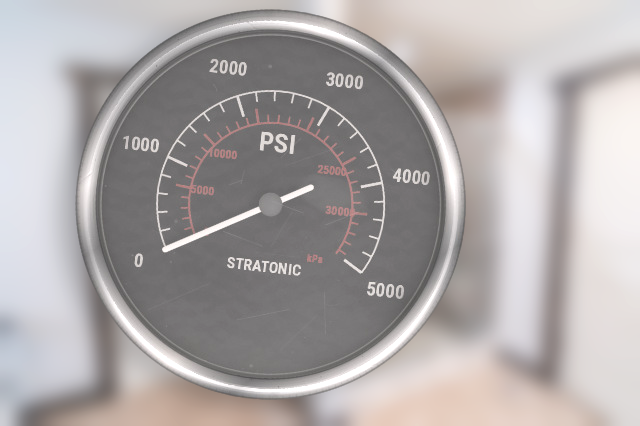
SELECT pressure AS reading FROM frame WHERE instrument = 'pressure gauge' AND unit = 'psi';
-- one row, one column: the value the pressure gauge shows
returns 0 psi
